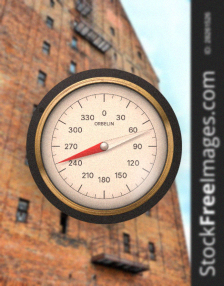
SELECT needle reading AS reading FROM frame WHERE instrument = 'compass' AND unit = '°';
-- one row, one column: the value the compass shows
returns 250 °
